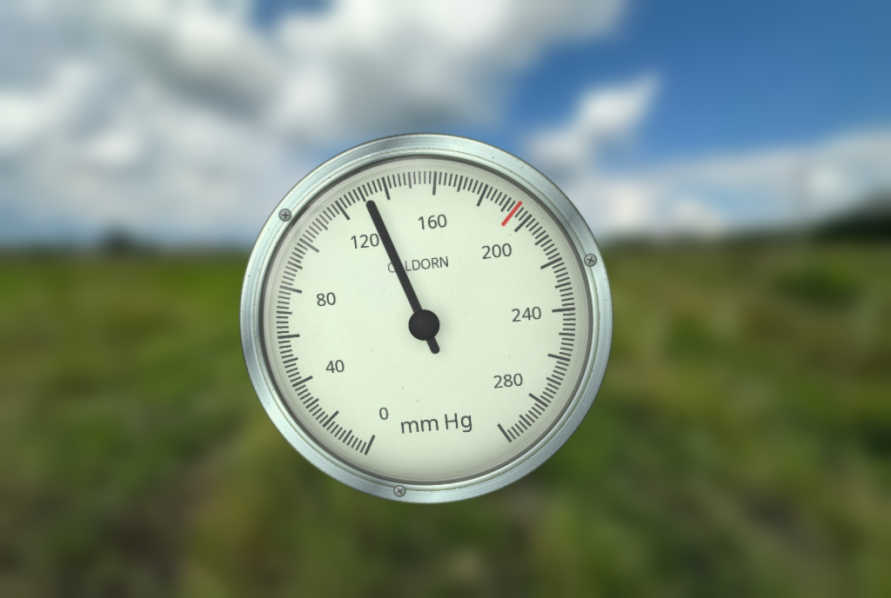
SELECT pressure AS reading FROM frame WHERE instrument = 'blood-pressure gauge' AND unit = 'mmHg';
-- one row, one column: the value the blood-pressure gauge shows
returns 132 mmHg
